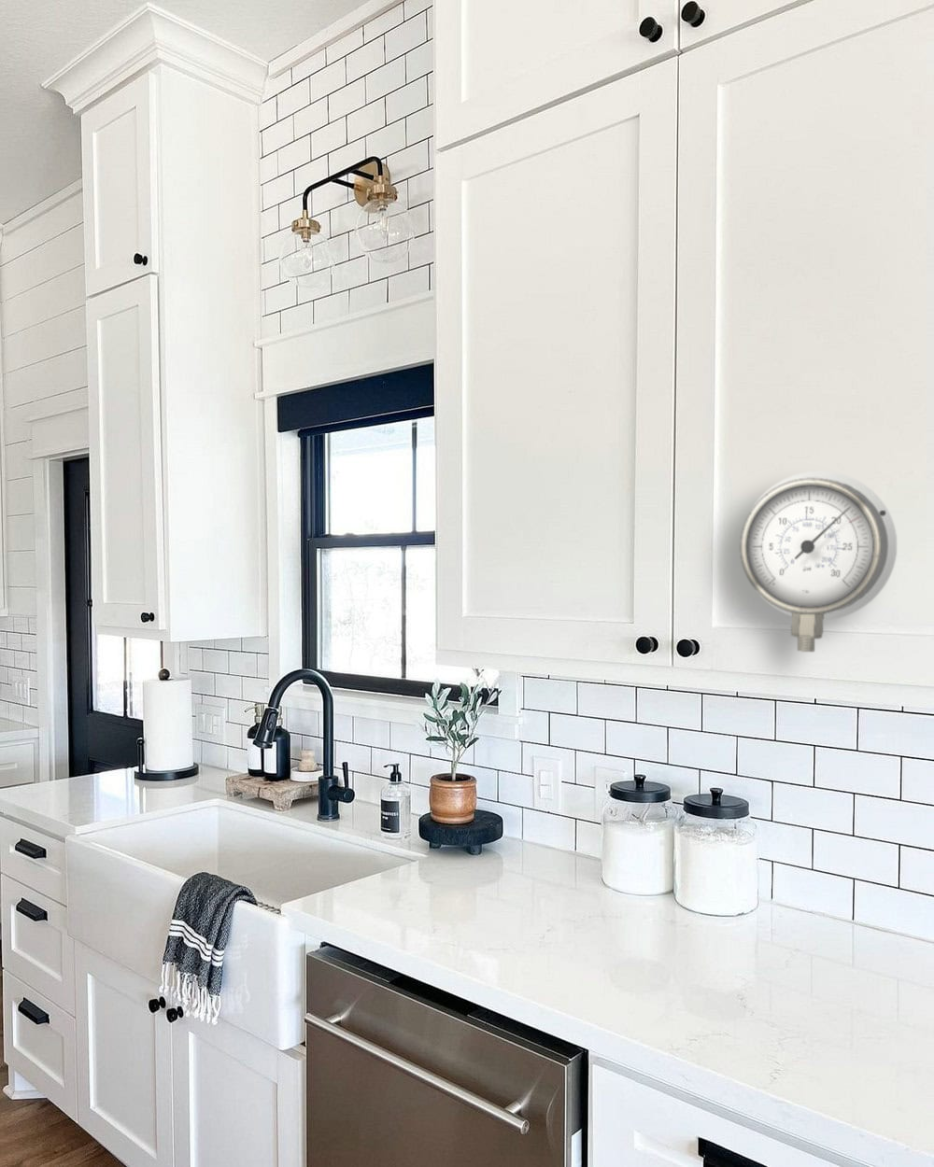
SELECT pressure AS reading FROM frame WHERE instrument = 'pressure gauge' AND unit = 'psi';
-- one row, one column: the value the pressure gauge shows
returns 20 psi
